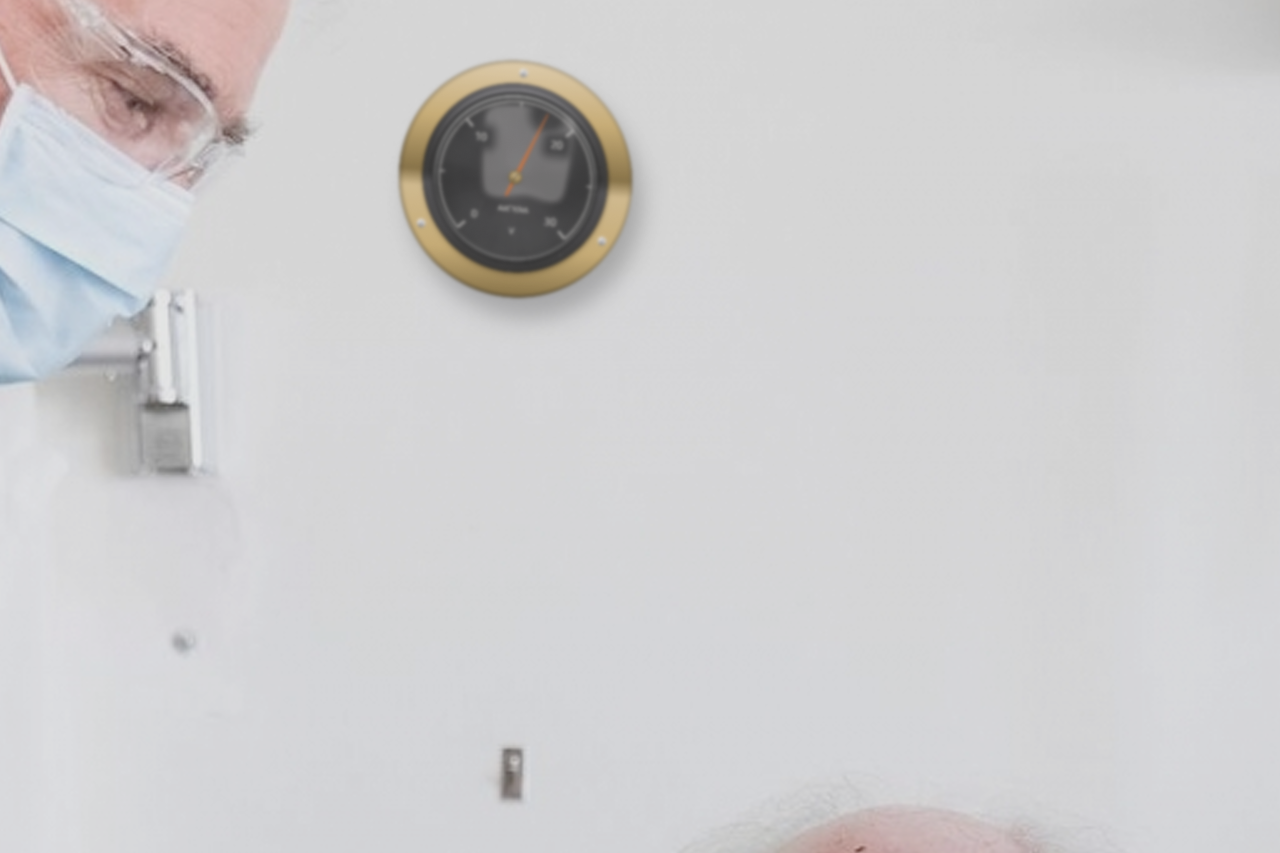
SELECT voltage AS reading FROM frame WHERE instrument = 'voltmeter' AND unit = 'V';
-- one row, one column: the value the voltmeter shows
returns 17.5 V
